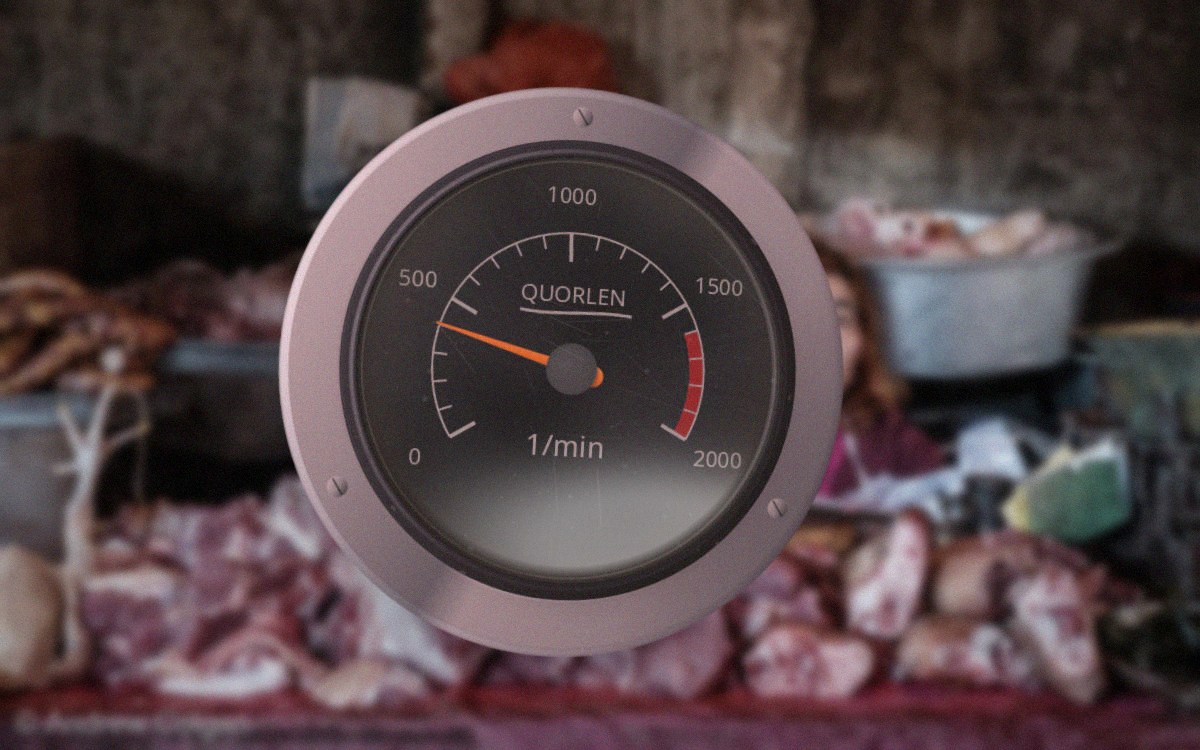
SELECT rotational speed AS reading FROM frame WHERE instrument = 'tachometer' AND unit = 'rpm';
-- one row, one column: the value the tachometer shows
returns 400 rpm
